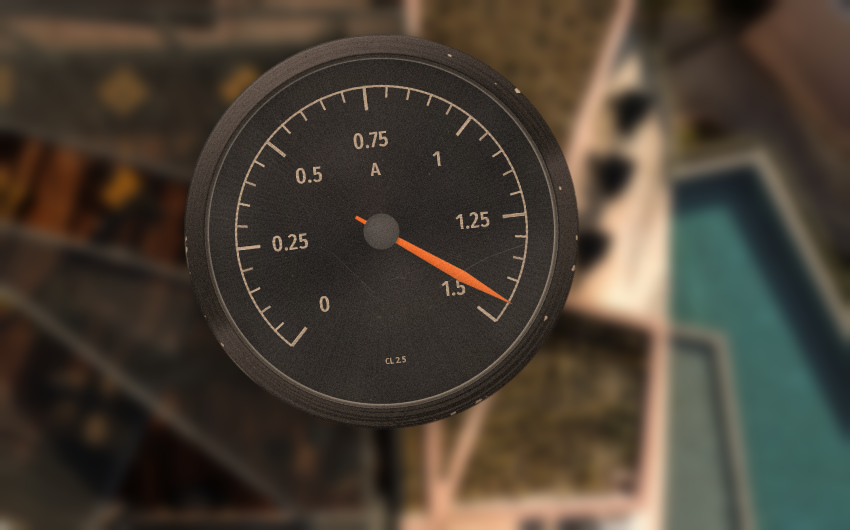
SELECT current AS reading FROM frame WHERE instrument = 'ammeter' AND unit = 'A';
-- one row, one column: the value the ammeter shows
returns 1.45 A
